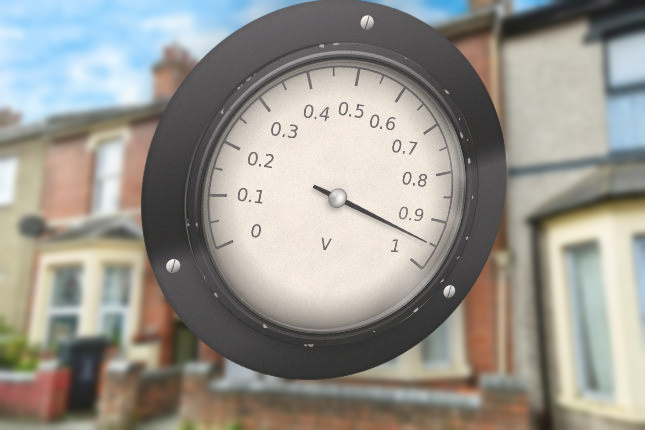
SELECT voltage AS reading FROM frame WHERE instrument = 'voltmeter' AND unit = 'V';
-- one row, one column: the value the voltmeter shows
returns 0.95 V
